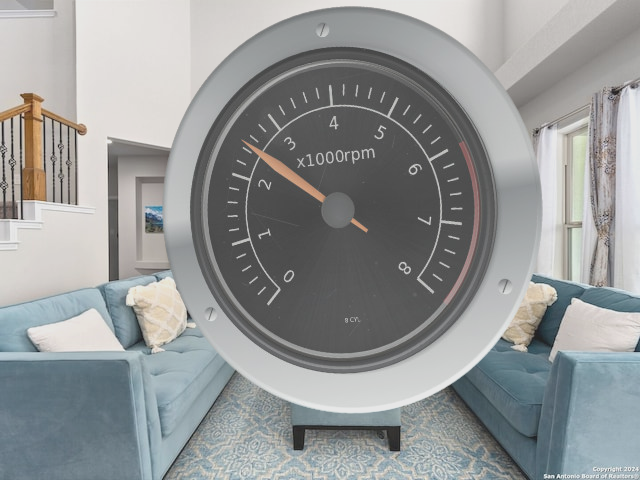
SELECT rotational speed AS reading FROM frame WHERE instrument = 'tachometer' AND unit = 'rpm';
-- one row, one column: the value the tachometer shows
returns 2500 rpm
